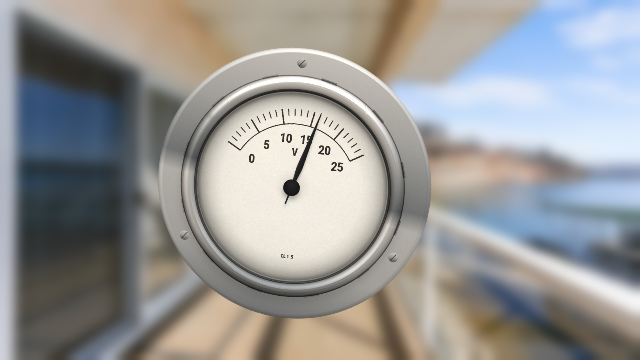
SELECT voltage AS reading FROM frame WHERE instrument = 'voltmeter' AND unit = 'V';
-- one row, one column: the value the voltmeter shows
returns 16 V
